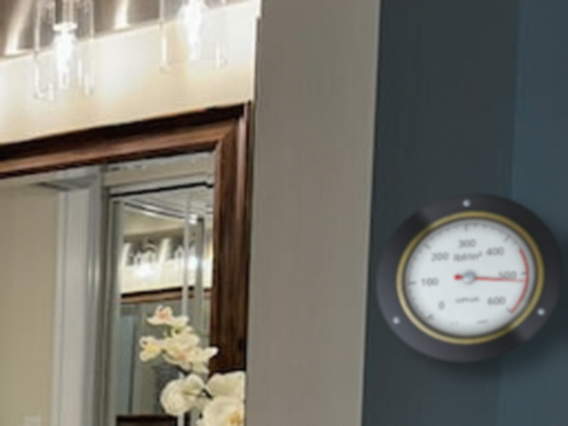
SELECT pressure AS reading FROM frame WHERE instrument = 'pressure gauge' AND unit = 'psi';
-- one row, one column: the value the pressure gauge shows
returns 520 psi
